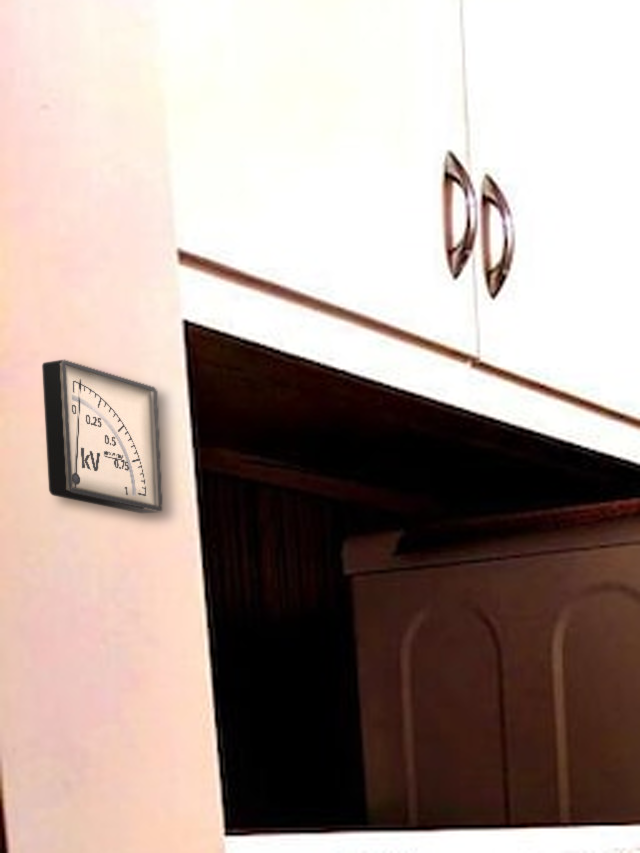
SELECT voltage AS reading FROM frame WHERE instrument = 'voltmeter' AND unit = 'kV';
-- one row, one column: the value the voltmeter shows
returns 0.05 kV
